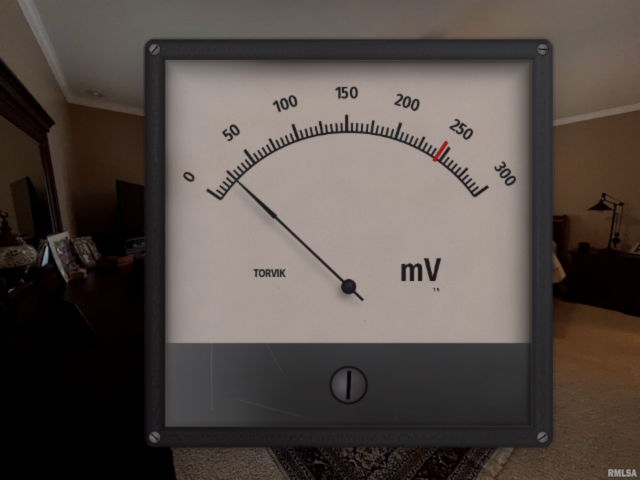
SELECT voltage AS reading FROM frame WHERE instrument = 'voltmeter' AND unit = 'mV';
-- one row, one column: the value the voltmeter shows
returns 25 mV
